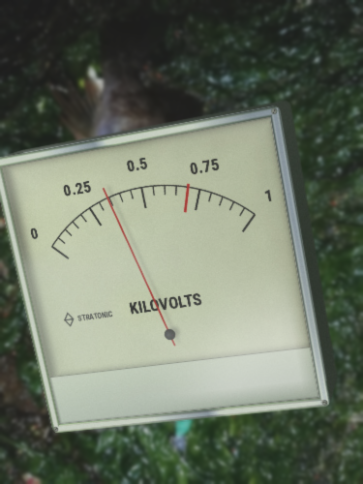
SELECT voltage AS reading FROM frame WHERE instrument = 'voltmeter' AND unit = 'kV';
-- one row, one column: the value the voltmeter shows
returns 0.35 kV
